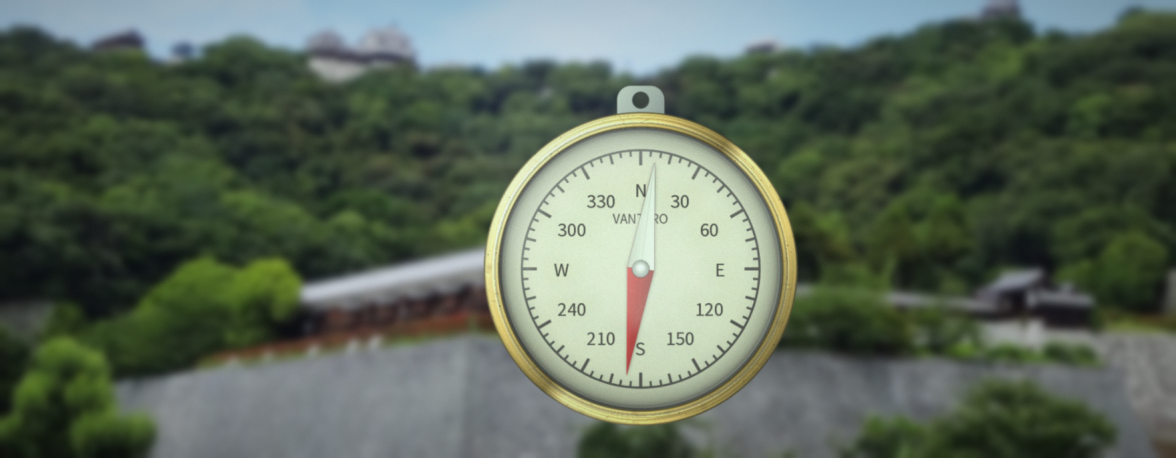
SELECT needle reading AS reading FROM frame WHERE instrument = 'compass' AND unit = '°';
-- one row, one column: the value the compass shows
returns 187.5 °
